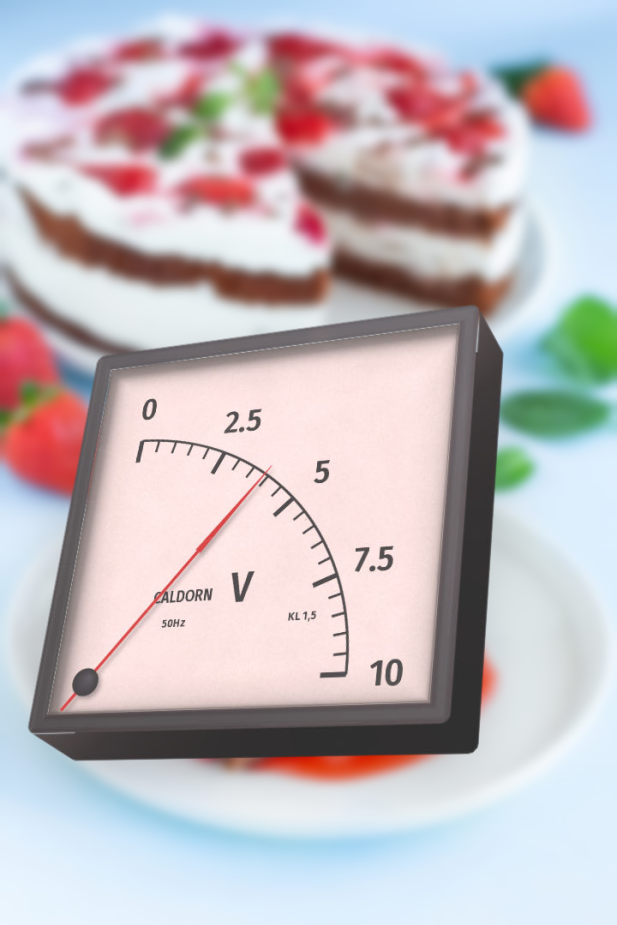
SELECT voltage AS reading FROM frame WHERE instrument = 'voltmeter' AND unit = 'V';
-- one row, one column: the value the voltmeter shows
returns 4 V
